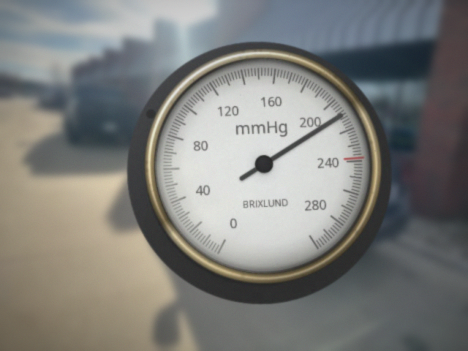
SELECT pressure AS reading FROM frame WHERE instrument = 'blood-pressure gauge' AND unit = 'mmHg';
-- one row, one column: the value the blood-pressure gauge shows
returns 210 mmHg
